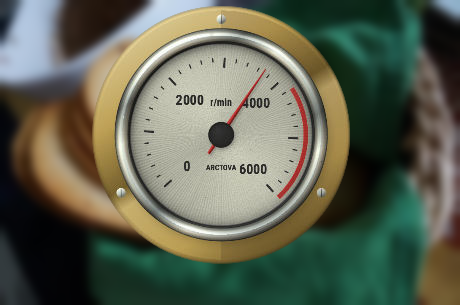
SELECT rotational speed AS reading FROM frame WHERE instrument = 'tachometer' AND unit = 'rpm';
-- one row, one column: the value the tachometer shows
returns 3700 rpm
